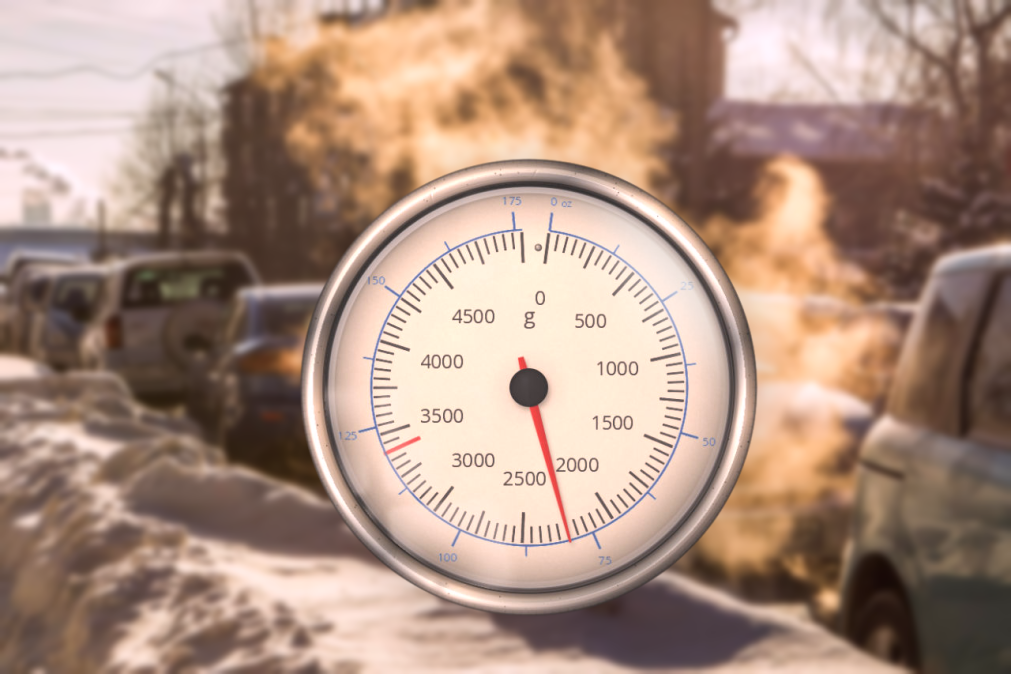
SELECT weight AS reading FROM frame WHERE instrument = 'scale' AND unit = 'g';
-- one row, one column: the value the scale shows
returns 2250 g
